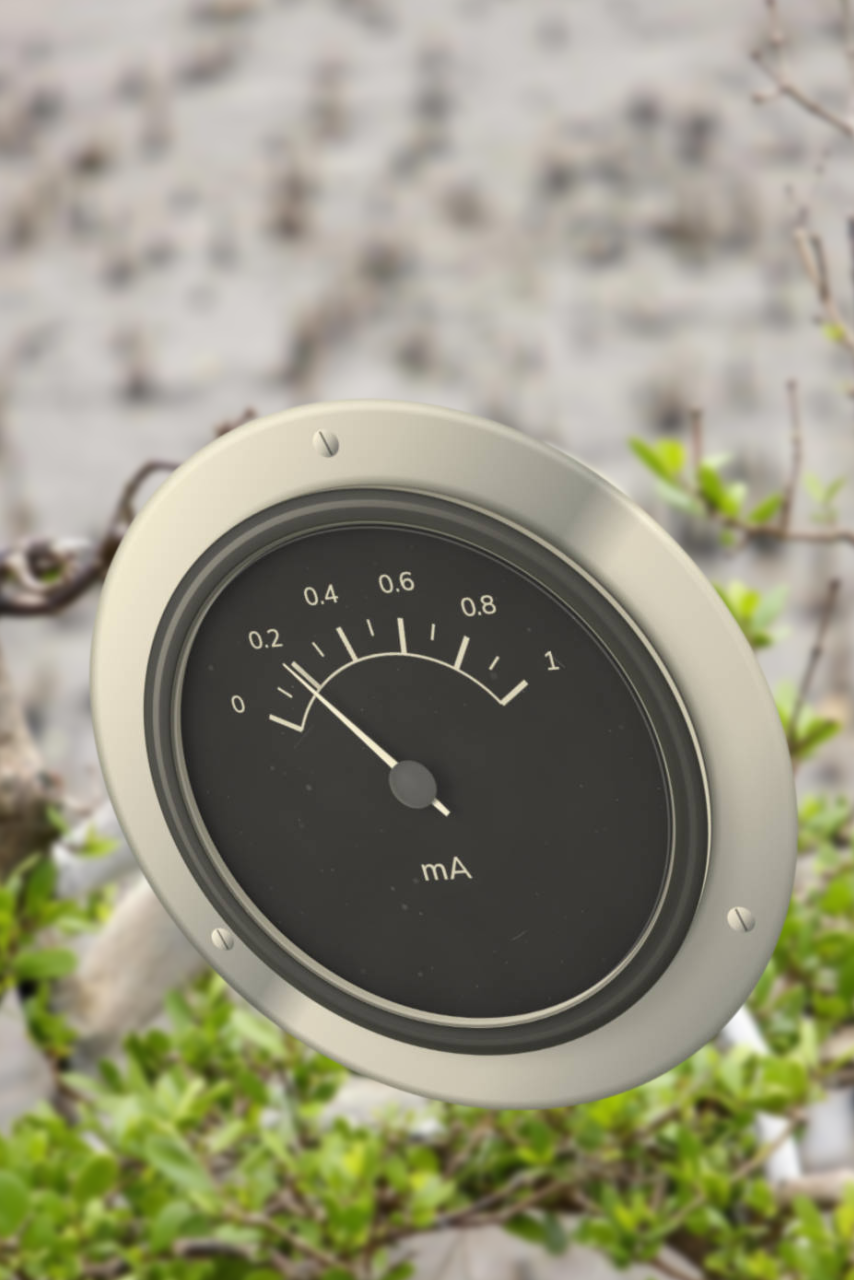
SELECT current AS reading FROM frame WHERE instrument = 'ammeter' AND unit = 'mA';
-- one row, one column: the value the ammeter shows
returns 0.2 mA
